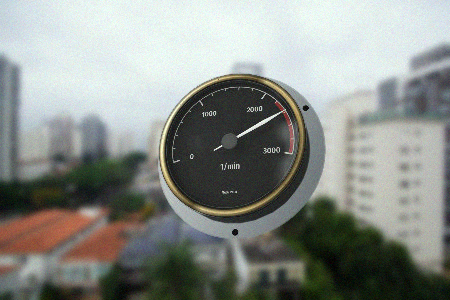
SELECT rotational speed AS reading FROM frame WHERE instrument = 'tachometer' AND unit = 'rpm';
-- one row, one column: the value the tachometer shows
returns 2400 rpm
